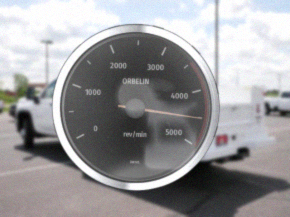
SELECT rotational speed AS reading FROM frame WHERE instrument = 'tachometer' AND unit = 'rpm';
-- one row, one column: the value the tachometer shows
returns 4500 rpm
